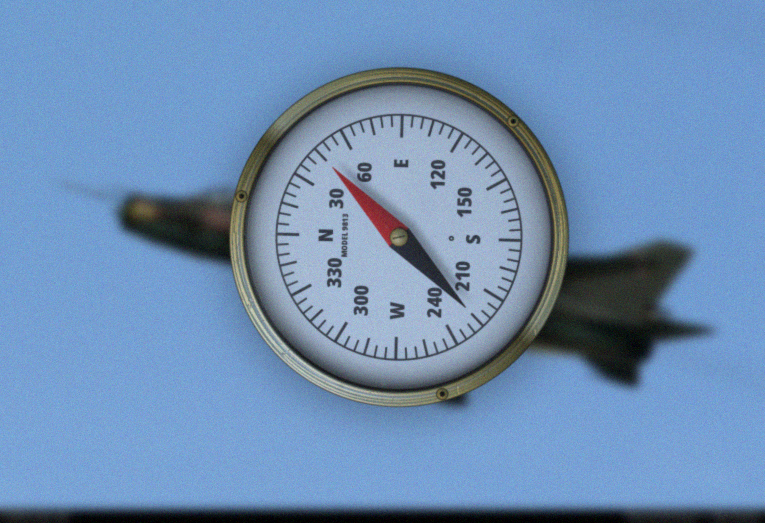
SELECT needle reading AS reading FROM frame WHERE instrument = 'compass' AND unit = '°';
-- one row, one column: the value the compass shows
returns 45 °
